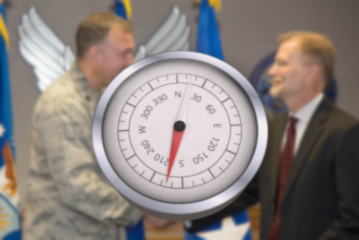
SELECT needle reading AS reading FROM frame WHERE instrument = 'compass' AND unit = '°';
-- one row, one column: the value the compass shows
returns 195 °
